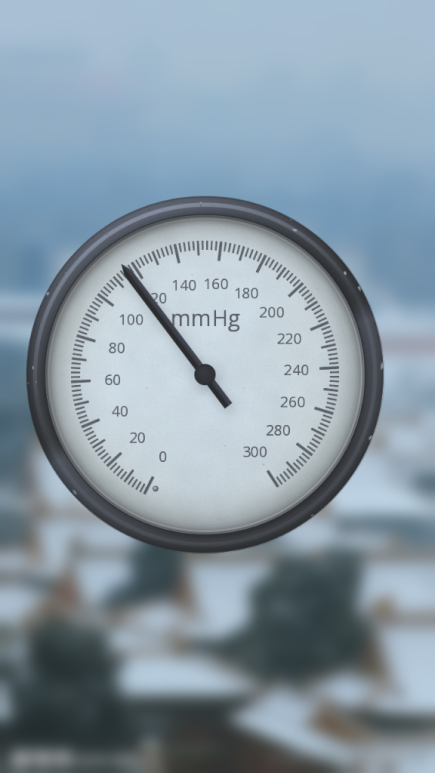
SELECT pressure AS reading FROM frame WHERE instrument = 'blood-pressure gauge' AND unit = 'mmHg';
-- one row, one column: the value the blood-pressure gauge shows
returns 116 mmHg
